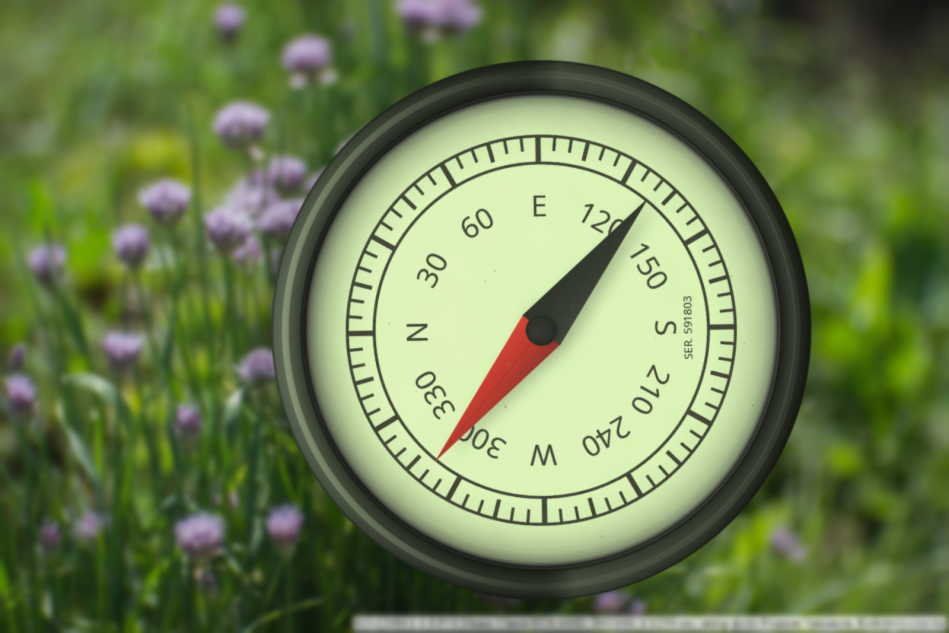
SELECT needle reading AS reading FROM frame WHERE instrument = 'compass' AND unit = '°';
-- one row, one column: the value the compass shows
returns 310 °
